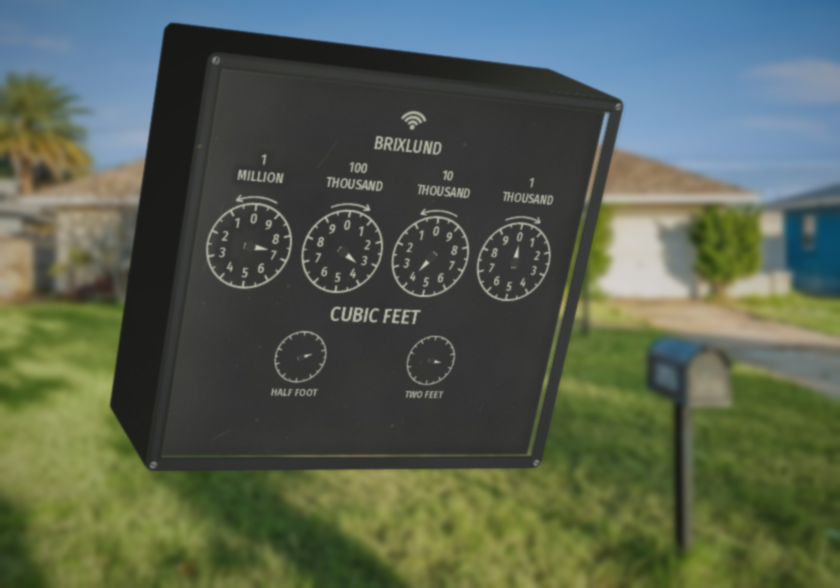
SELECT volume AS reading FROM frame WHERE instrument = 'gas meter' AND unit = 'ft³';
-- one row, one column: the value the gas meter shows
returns 734000 ft³
